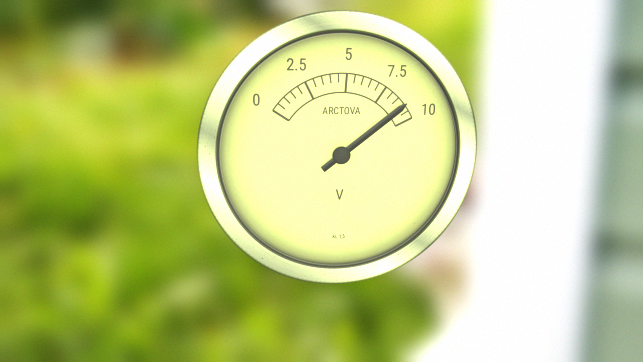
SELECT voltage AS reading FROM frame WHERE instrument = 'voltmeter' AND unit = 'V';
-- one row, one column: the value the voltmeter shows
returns 9 V
